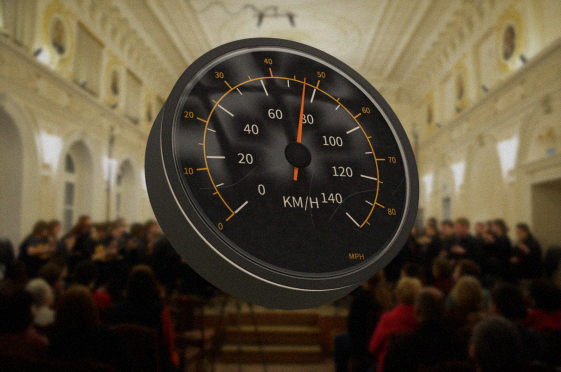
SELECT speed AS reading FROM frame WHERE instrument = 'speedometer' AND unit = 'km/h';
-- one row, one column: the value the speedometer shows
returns 75 km/h
